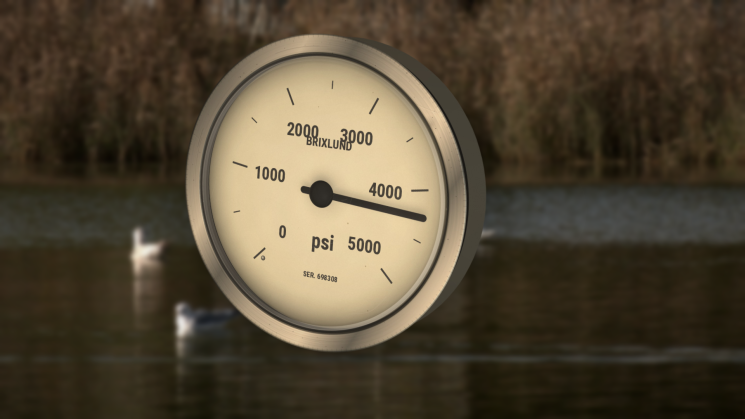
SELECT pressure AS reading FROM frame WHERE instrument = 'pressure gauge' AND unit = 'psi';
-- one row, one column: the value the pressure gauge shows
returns 4250 psi
